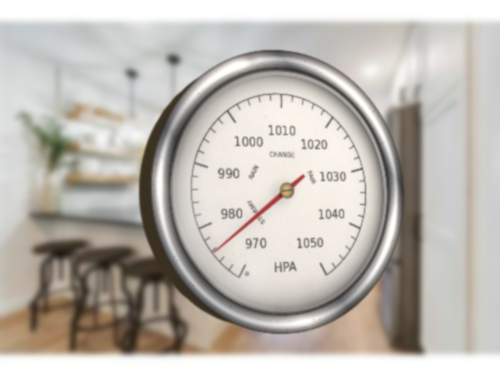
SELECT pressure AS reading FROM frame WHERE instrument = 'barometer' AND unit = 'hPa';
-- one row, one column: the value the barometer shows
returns 976 hPa
